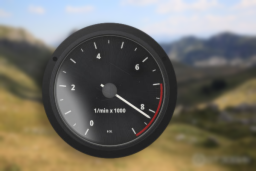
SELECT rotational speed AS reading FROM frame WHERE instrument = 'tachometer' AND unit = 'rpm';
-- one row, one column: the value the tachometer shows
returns 8250 rpm
